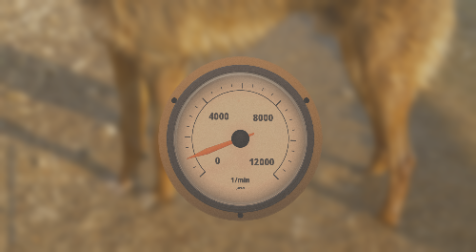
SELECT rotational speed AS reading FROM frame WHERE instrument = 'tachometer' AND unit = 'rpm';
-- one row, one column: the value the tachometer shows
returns 1000 rpm
